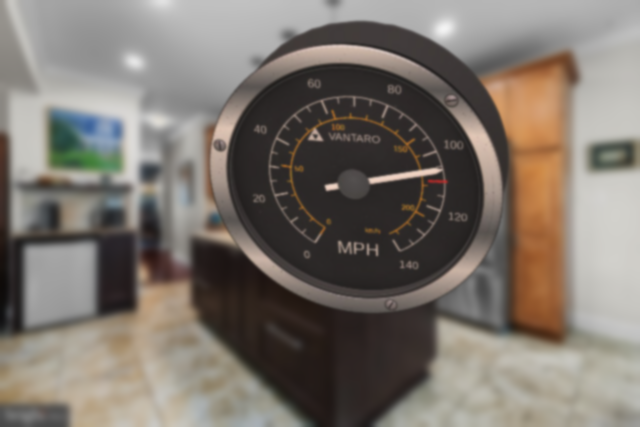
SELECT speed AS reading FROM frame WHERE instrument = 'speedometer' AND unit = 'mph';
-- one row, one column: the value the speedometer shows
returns 105 mph
